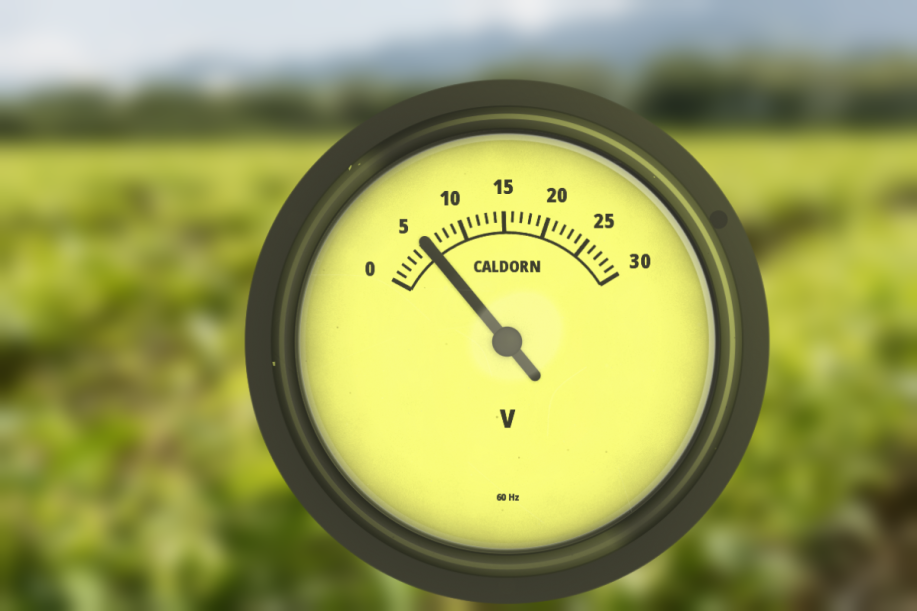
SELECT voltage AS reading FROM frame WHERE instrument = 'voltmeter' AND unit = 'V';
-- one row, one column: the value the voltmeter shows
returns 5.5 V
